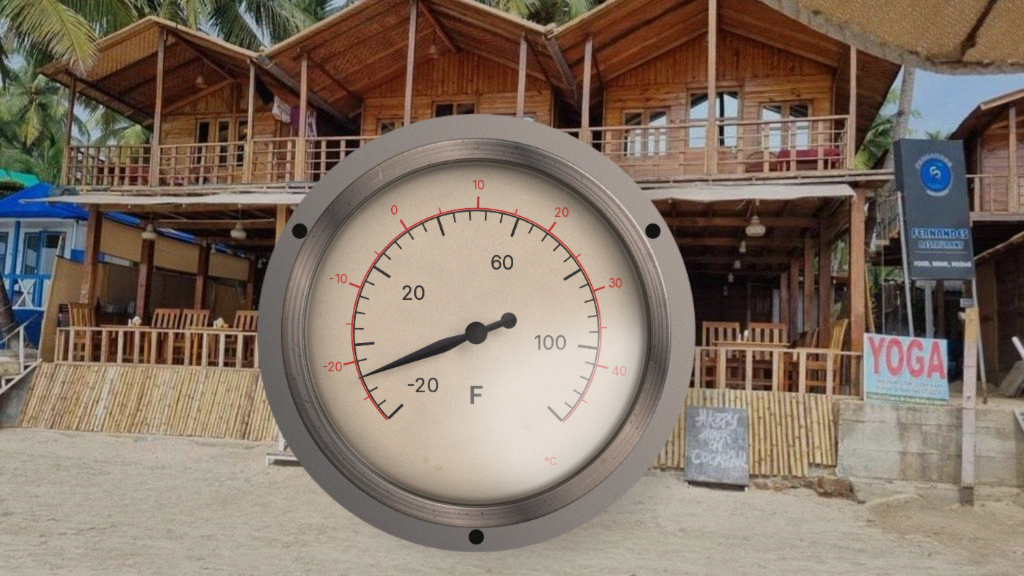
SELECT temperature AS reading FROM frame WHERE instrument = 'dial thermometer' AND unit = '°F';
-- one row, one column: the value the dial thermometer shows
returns -8 °F
